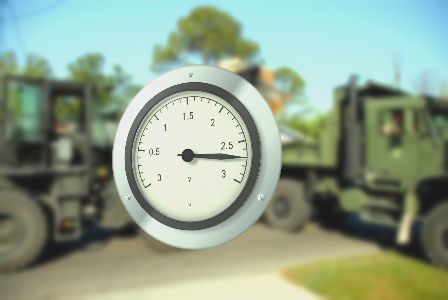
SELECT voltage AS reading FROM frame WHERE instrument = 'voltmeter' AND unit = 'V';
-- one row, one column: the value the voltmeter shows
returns 2.7 V
